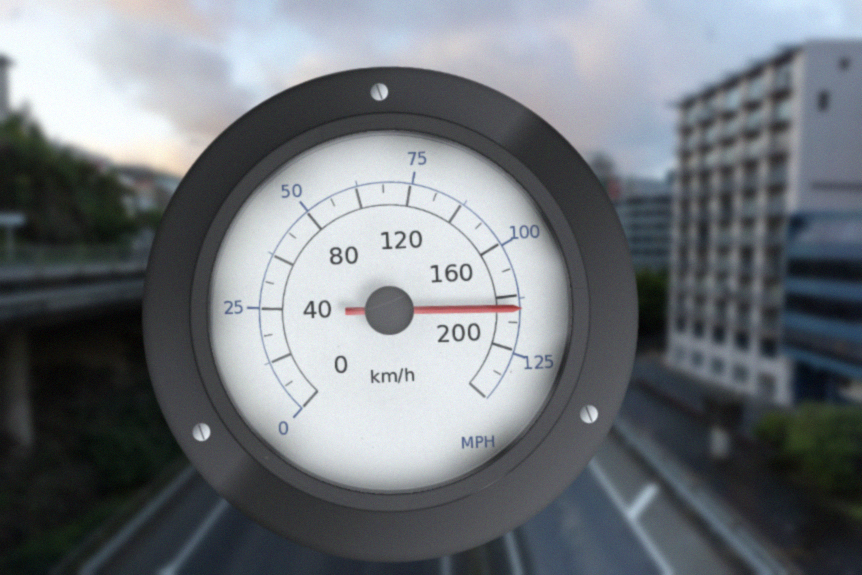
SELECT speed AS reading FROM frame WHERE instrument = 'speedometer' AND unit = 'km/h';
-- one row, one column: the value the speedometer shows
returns 185 km/h
